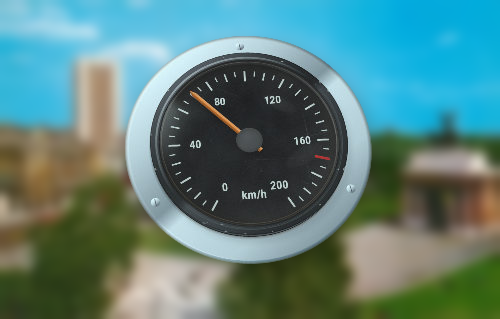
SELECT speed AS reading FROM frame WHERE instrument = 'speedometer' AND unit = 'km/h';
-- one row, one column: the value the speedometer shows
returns 70 km/h
